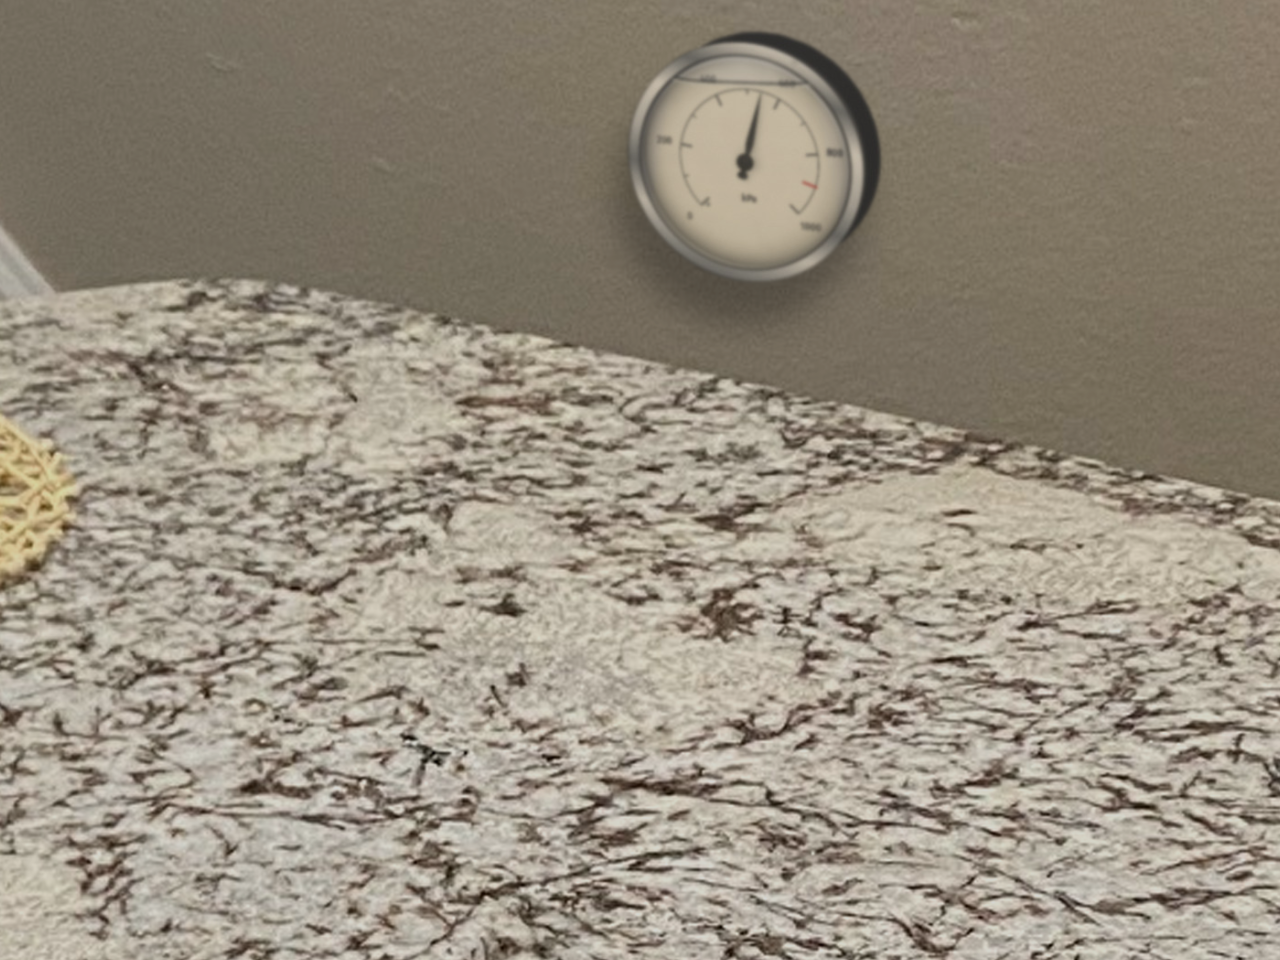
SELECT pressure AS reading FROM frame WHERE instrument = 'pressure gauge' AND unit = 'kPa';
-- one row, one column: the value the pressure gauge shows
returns 550 kPa
